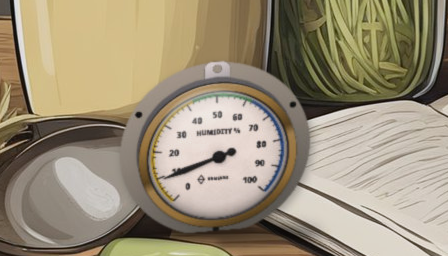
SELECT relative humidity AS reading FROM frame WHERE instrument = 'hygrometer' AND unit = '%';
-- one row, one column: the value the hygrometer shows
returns 10 %
